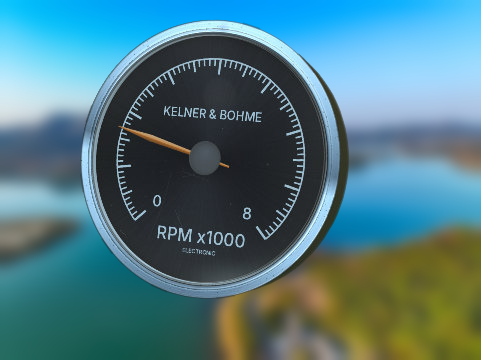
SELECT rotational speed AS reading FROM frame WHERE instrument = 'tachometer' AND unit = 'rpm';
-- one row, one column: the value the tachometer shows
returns 1700 rpm
